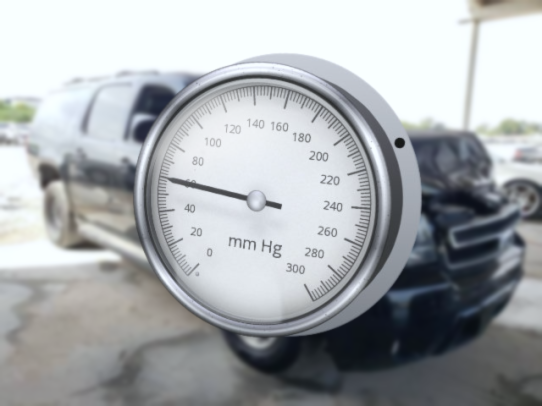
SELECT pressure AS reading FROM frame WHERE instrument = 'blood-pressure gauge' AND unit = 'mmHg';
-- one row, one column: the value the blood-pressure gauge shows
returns 60 mmHg
